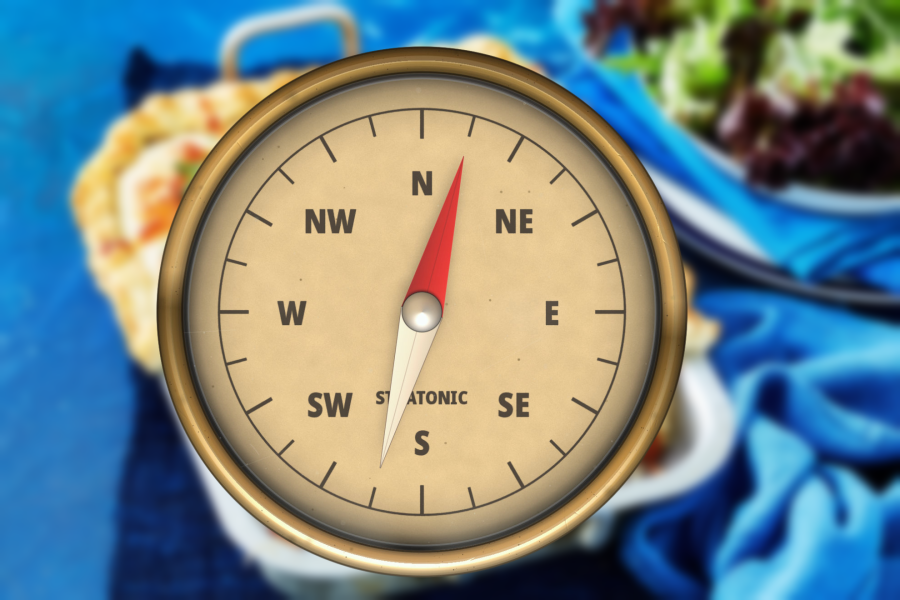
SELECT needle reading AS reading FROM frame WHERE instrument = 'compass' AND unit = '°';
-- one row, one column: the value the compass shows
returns 15 °
